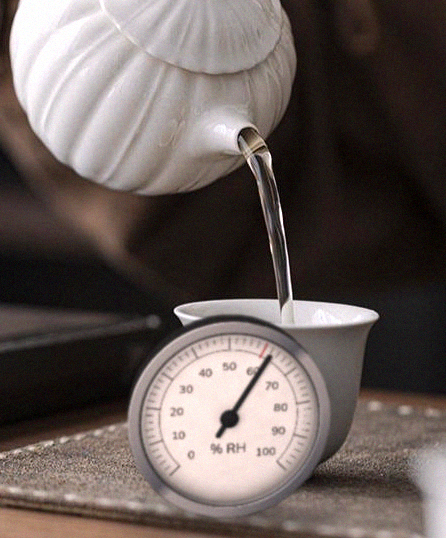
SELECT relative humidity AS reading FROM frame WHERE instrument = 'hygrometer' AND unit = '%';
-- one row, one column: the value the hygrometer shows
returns 62 %
